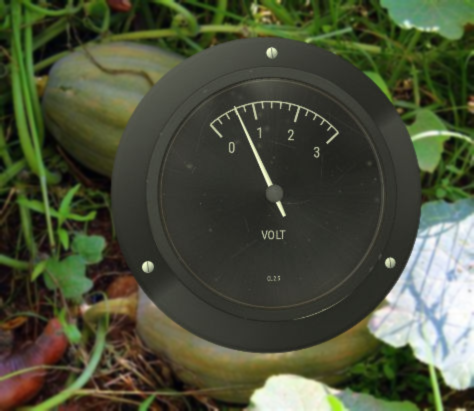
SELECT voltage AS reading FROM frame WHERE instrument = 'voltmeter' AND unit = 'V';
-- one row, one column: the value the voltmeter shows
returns 0.6 V
